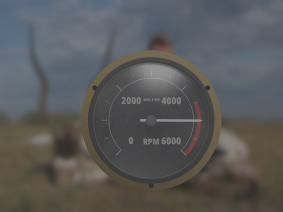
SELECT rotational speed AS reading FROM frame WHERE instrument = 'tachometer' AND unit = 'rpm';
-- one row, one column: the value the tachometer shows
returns 5000 rpm
